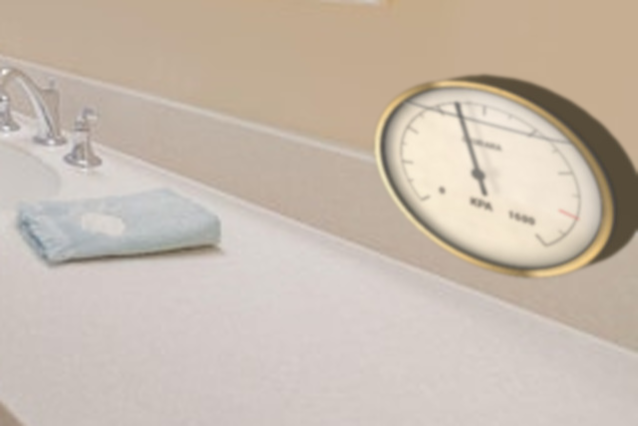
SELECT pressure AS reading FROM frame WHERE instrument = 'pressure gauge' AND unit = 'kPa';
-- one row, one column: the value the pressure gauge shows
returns 700 kPa
